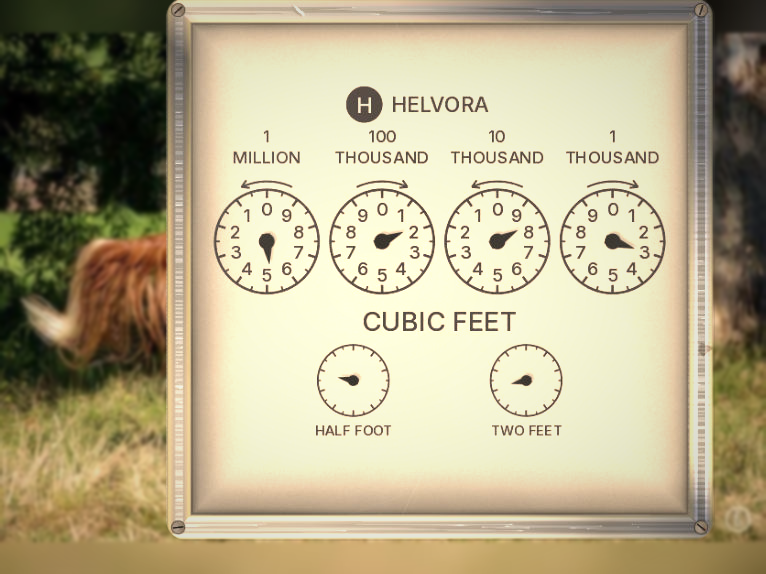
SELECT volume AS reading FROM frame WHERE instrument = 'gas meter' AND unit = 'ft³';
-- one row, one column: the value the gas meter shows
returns 518300 ft³
